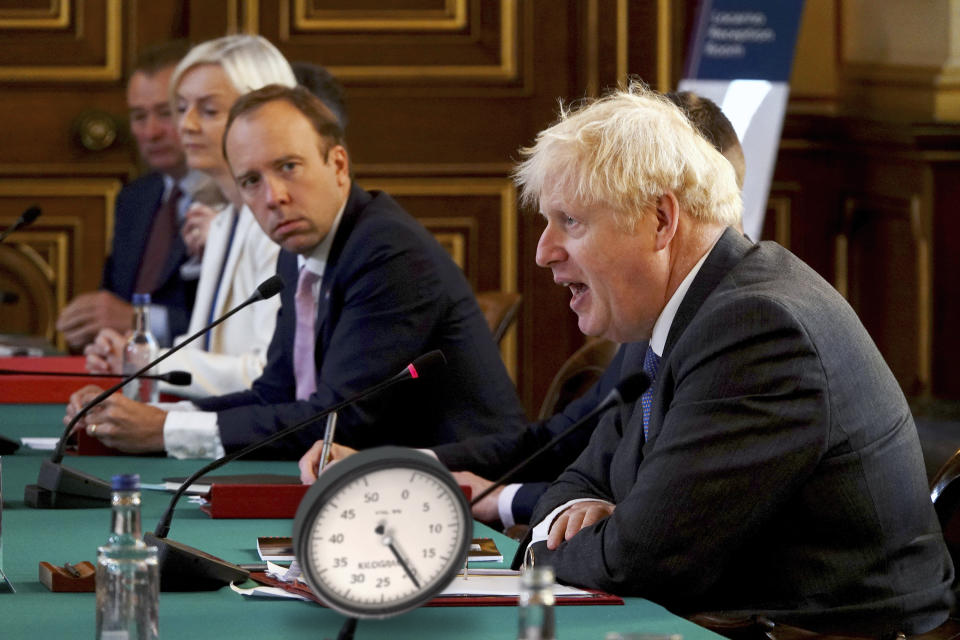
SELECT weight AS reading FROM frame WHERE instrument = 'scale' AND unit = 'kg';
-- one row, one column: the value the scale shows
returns 20 kg
